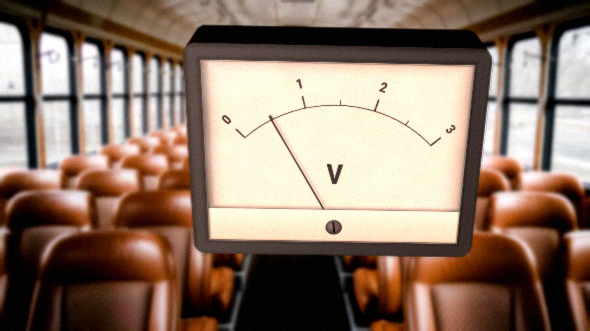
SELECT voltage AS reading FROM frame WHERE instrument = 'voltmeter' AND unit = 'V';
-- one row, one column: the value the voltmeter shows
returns 0.5 V
